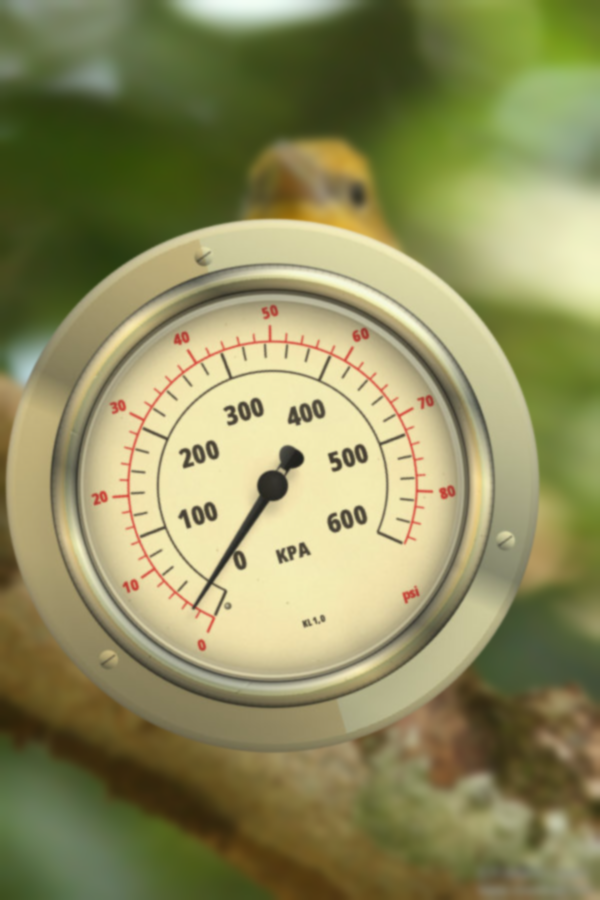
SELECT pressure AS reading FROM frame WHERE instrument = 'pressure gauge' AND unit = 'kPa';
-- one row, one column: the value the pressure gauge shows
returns 20 kPa
